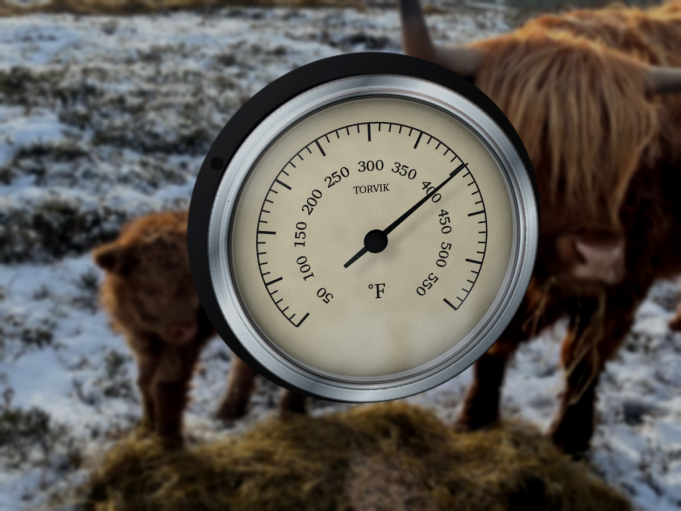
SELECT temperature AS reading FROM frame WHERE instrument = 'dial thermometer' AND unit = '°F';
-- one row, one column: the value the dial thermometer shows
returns 400 °F
